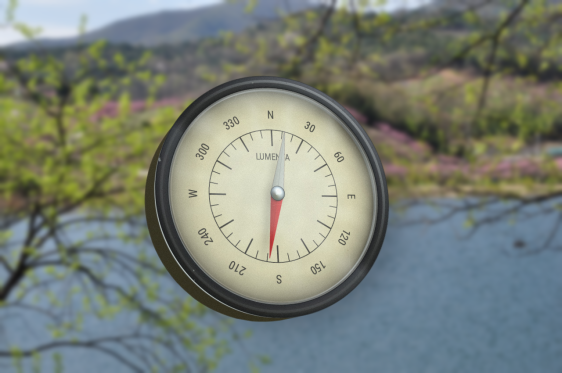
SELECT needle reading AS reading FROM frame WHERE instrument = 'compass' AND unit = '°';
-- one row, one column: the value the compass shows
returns 190 °
